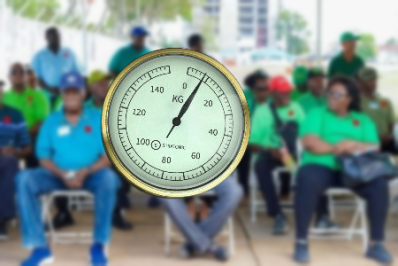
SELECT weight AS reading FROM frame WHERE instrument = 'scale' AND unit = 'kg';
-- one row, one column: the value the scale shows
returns 8 kg
